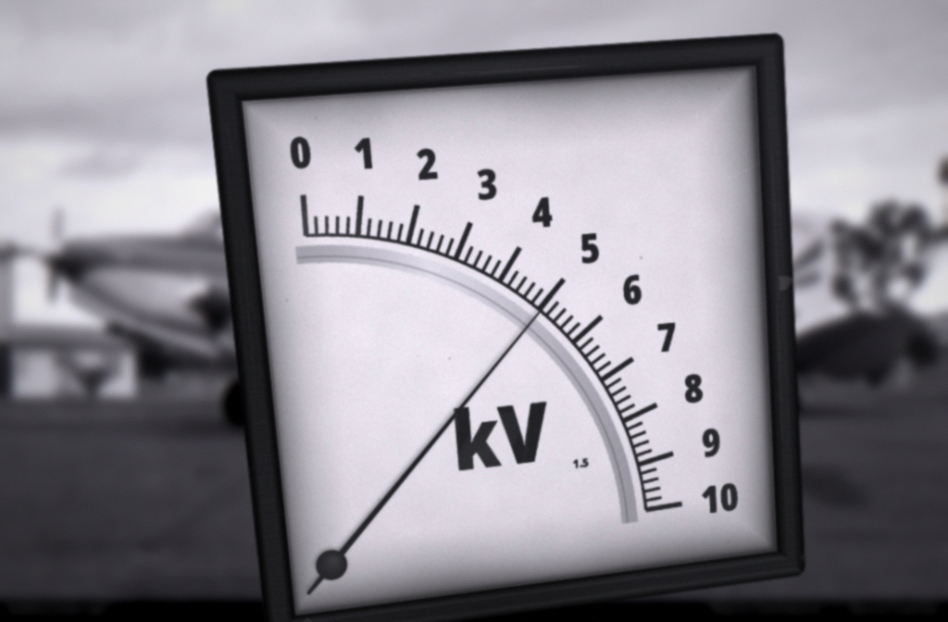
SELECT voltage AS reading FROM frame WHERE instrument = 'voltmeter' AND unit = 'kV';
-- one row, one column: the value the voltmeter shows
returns 5 kV
